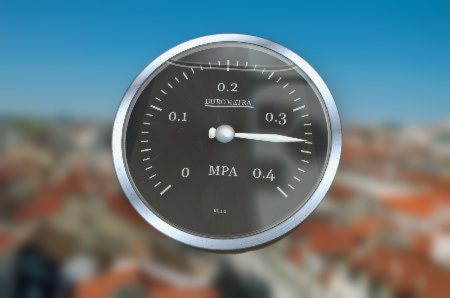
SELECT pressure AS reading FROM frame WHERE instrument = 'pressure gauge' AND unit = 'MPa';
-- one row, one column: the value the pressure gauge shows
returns 0.34 MPa
